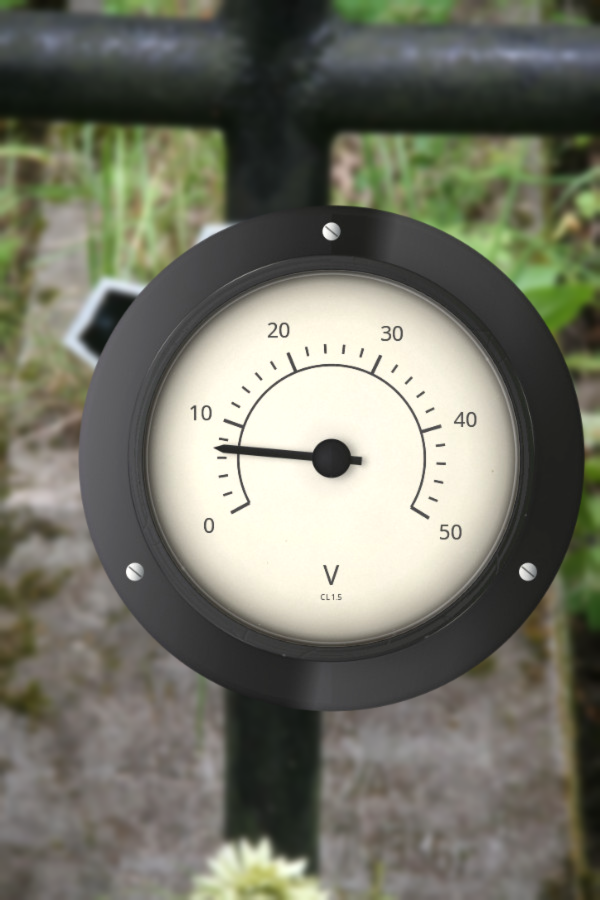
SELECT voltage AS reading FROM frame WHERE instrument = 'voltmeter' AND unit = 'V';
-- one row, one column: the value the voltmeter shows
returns 7 V
